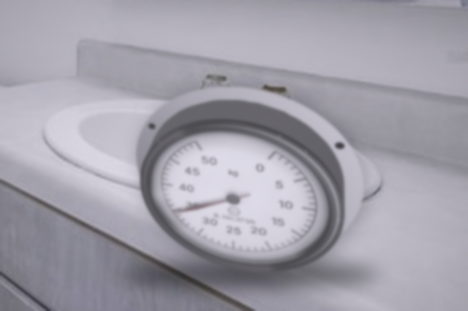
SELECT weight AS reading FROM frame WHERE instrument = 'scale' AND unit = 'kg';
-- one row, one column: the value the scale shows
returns 35 kg
